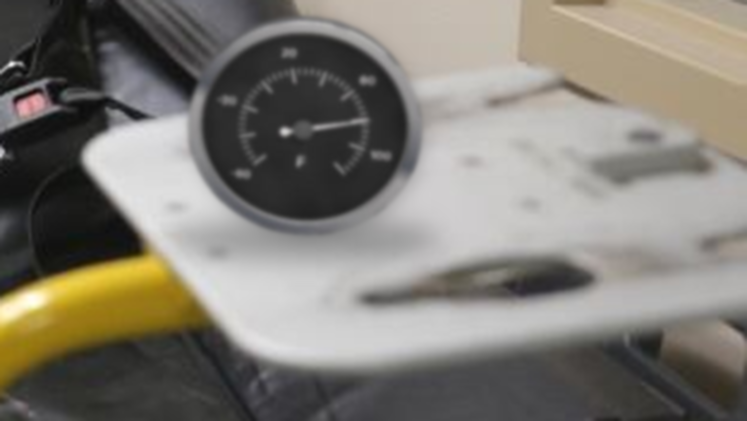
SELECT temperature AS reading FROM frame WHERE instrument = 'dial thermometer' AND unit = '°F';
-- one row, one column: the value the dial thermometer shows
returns 80 °F
